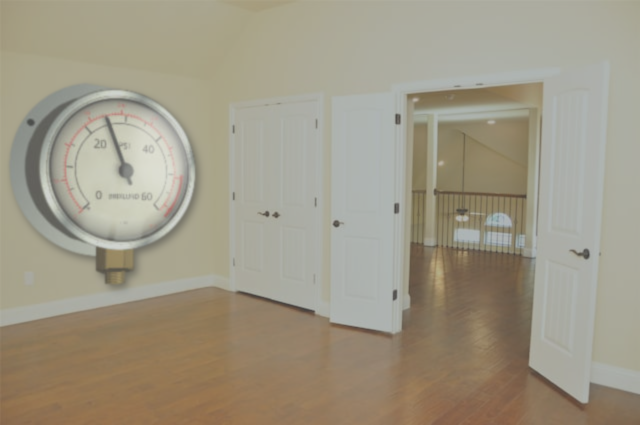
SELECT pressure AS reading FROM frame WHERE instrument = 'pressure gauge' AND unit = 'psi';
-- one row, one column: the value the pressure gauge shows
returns 25 psi
